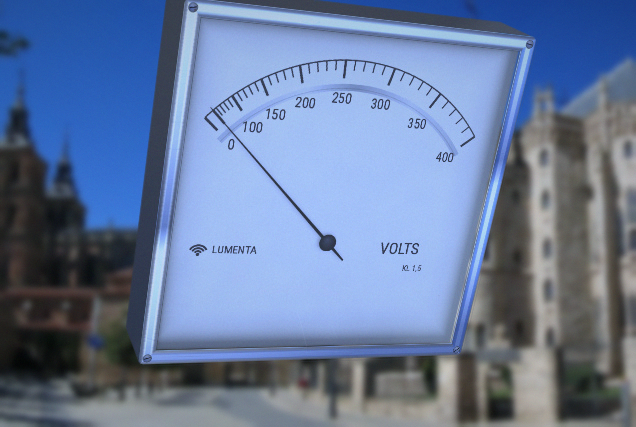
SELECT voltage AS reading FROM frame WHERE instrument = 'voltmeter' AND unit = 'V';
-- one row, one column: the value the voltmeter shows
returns 50 V
